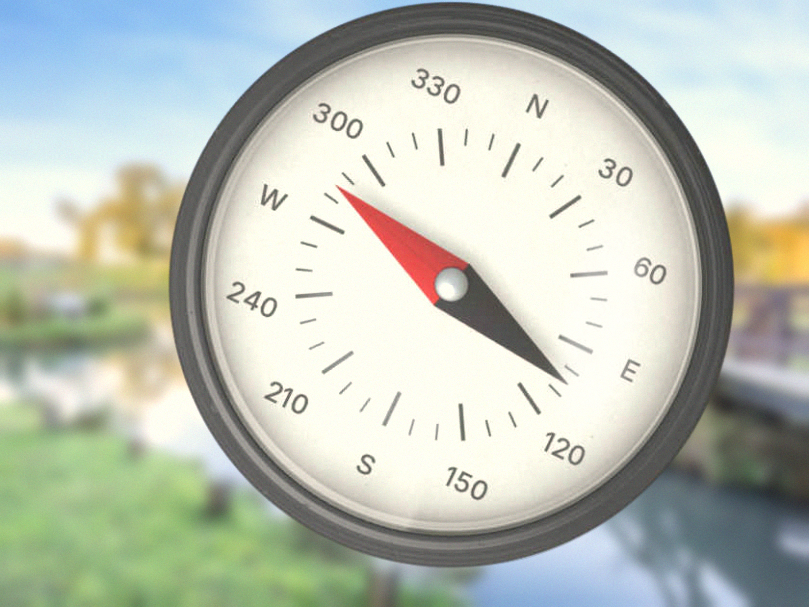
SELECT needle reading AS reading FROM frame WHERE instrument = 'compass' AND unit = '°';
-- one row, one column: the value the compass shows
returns 285 °
